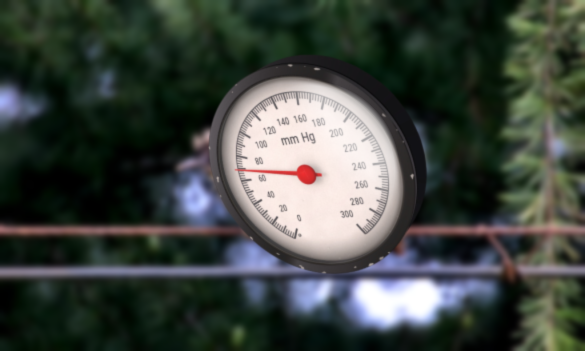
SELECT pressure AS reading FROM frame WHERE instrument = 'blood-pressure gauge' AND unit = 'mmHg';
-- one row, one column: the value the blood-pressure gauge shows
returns 70 mmHg
